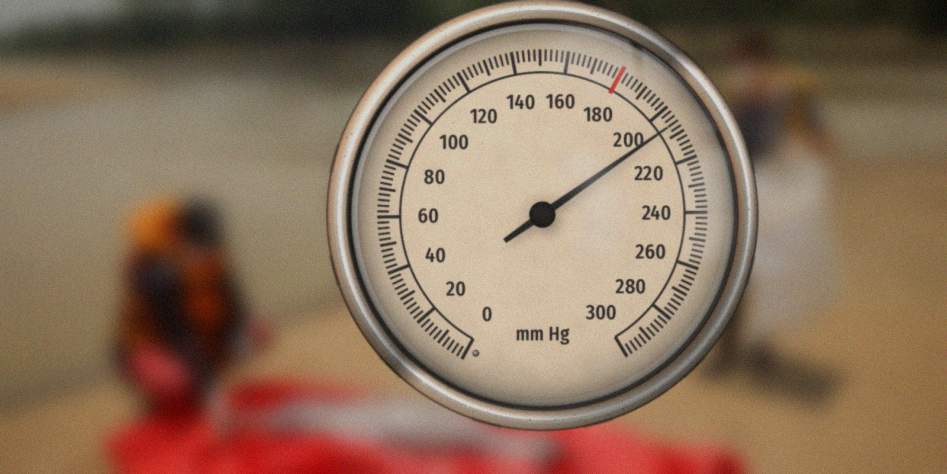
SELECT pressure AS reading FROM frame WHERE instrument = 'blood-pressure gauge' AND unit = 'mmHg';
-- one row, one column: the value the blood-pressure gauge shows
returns 206 mmHg
